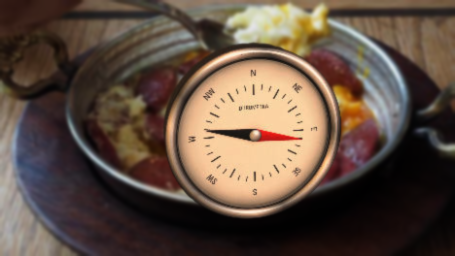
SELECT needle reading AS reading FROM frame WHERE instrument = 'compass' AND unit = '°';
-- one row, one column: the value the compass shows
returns 100 °
